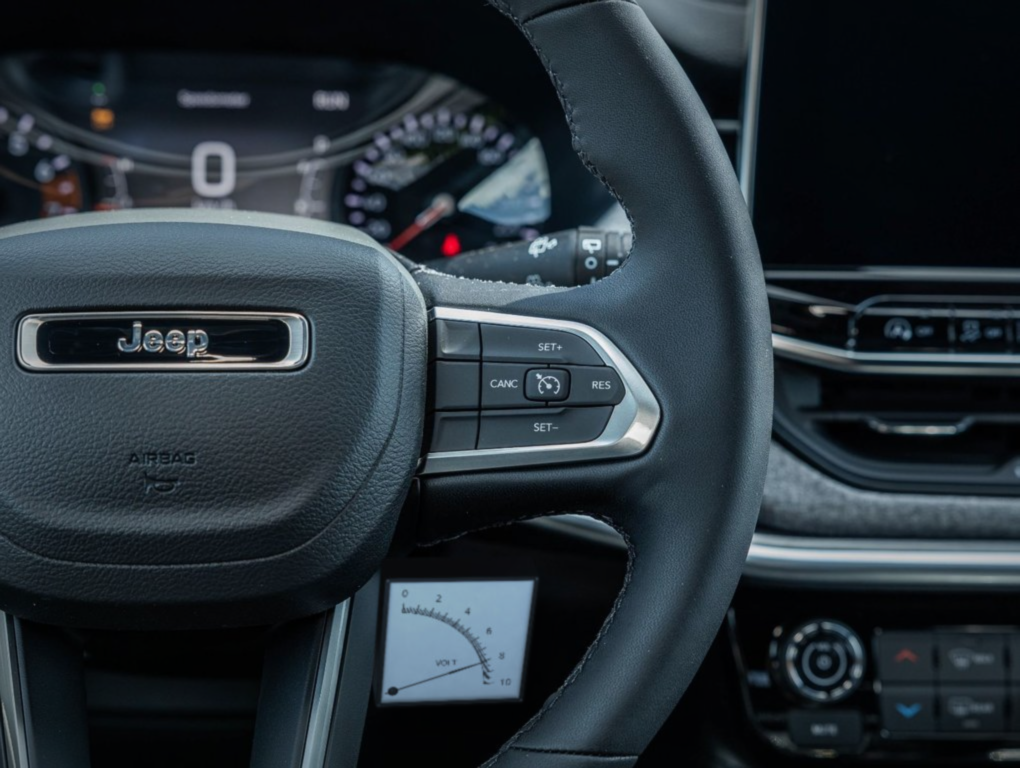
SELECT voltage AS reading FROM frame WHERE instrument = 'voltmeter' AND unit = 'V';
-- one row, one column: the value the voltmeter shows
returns 8 V
